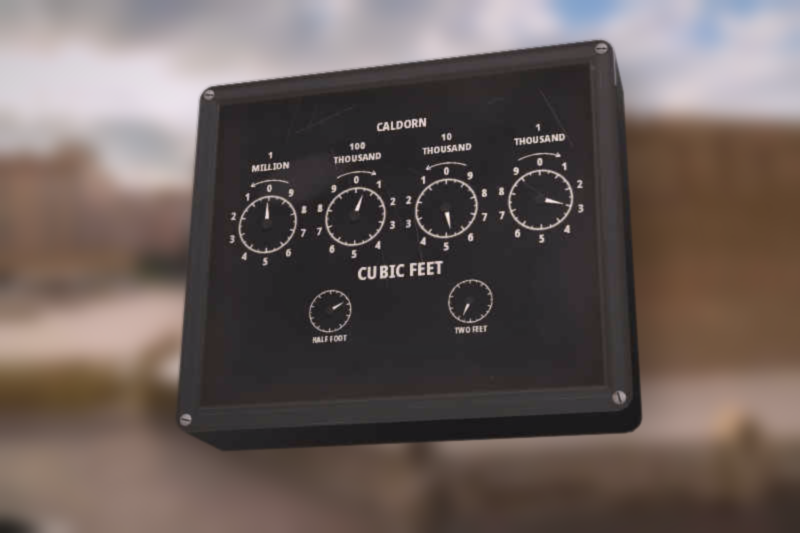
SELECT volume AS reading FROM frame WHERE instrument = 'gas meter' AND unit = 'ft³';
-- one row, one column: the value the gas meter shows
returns 5300 ft³
